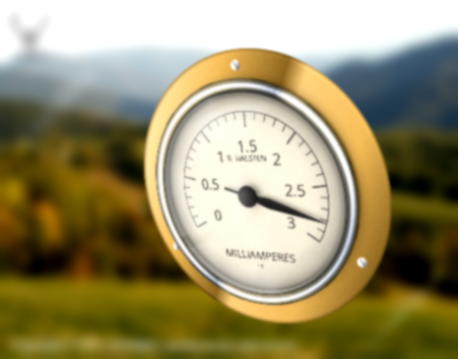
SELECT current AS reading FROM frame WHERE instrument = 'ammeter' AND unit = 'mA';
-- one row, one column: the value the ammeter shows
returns 2.8 mA
